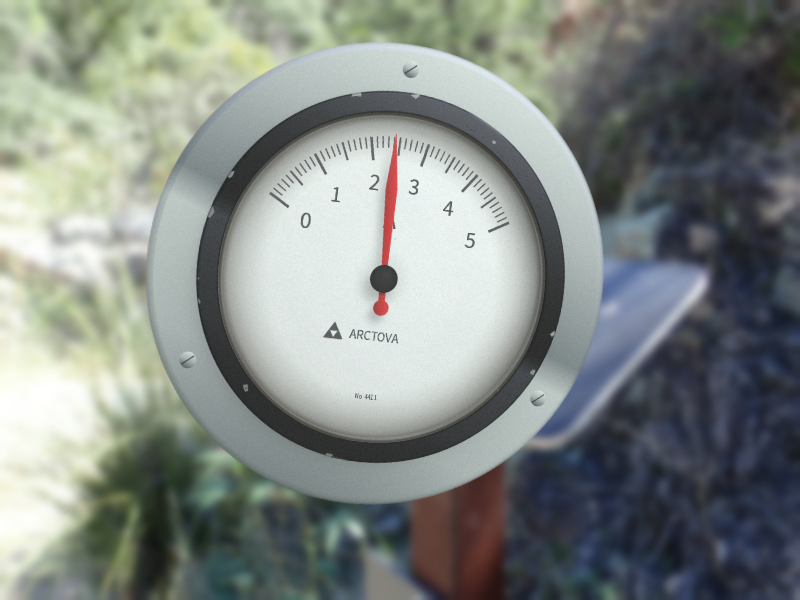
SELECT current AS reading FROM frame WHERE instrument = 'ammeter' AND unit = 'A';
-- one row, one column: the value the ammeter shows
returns 2.4 A
